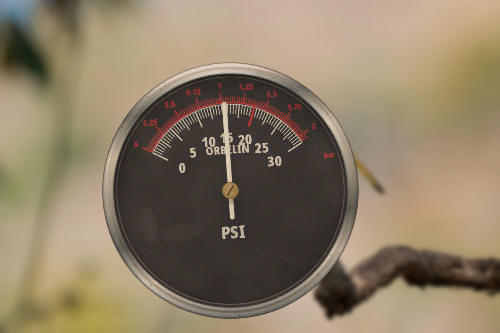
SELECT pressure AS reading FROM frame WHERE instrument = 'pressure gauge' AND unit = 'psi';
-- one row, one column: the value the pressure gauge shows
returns 15 psi
